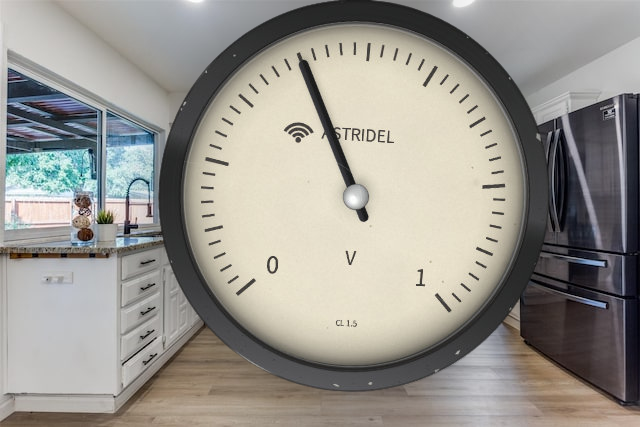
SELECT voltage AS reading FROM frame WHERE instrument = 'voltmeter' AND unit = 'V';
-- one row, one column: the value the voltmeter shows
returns 0.4 V
